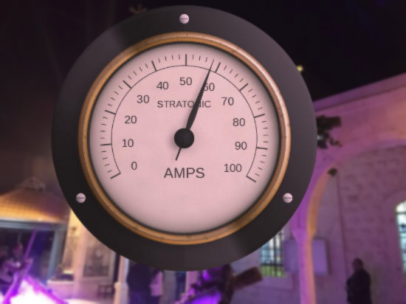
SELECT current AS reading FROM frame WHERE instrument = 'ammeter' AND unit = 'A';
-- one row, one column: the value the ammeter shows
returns 58 A
